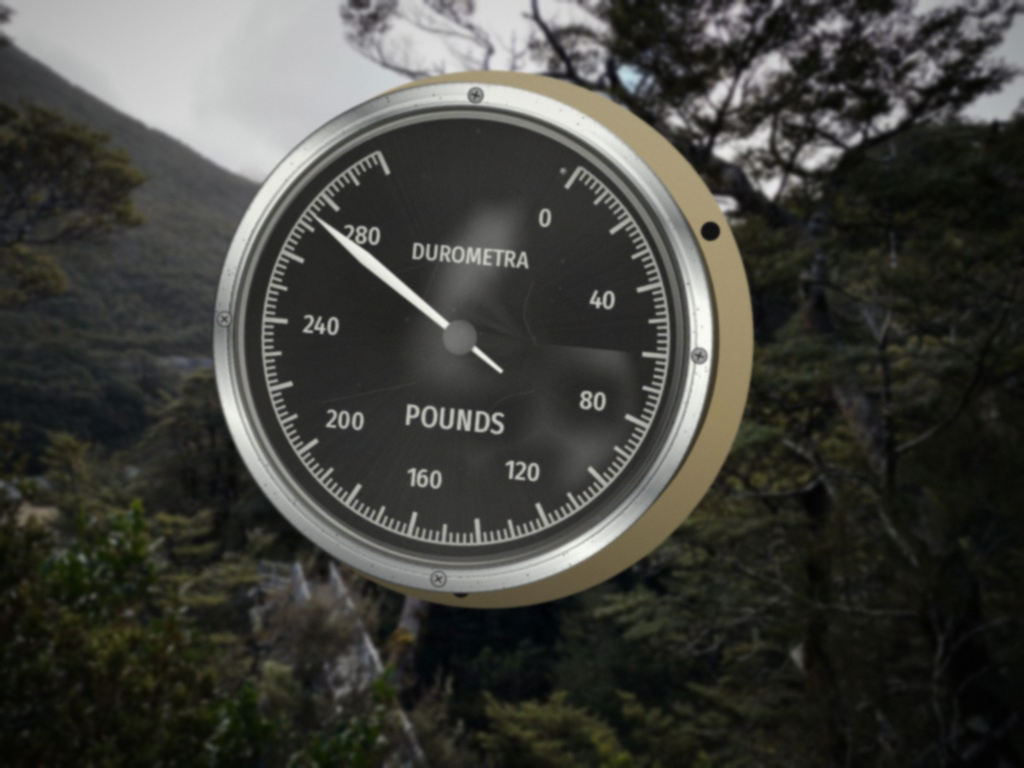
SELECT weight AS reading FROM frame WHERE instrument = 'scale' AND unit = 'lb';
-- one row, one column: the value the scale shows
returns 274 lb
